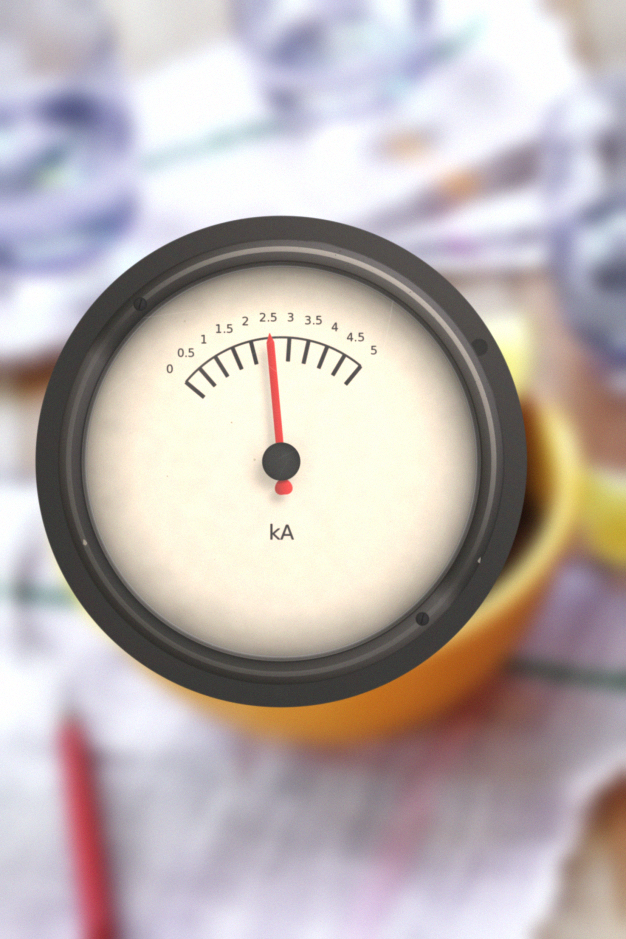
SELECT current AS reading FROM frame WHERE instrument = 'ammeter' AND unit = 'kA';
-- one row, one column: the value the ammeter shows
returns 2.5 kA
